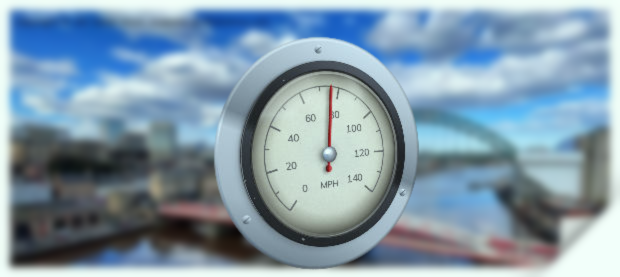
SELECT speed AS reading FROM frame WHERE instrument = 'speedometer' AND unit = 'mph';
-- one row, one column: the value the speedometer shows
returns 75 mph
